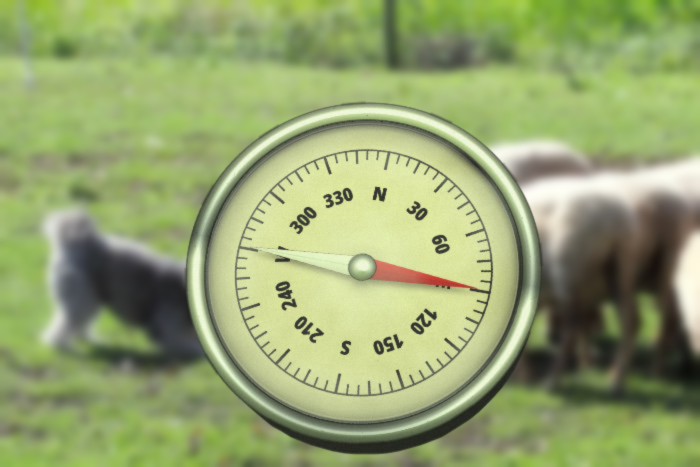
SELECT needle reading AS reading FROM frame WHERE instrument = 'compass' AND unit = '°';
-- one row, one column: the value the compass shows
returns 90 °
